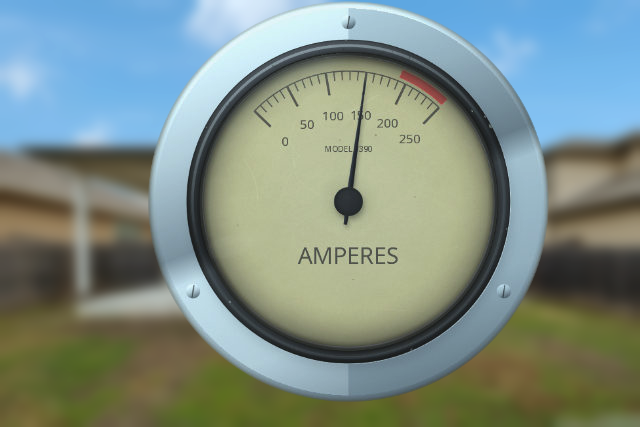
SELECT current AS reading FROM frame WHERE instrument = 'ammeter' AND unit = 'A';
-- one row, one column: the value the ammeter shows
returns 150 A
